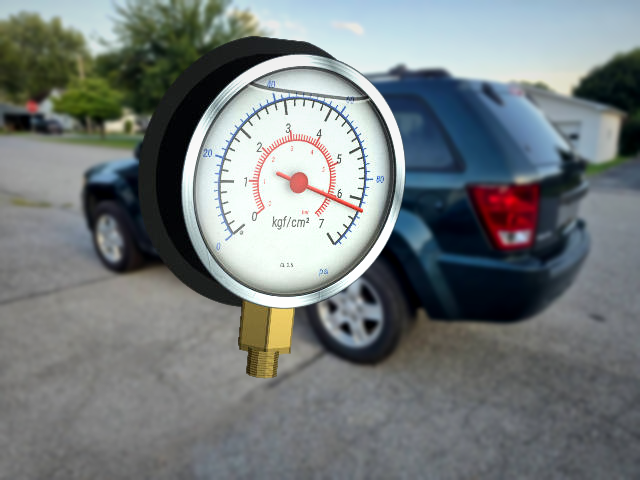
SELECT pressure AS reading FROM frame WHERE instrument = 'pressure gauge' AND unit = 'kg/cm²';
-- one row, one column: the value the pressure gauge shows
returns 6.2 kg/cm²
